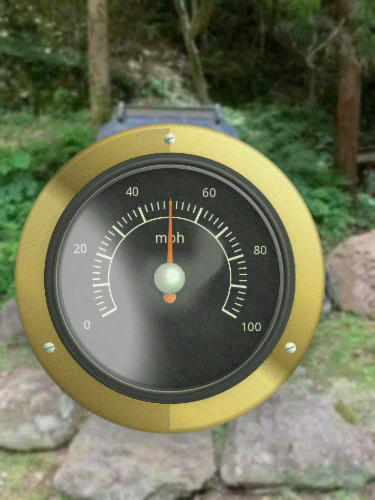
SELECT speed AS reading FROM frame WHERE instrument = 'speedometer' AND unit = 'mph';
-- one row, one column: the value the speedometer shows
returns 50 mph
